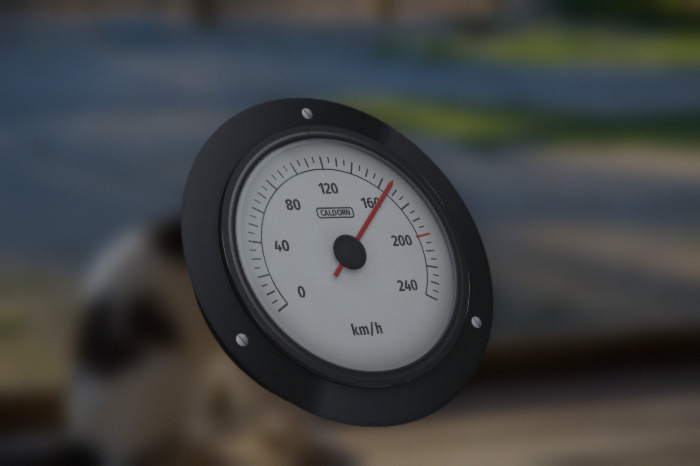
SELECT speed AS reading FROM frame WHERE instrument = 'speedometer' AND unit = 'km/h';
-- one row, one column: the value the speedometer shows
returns 165 km/h
